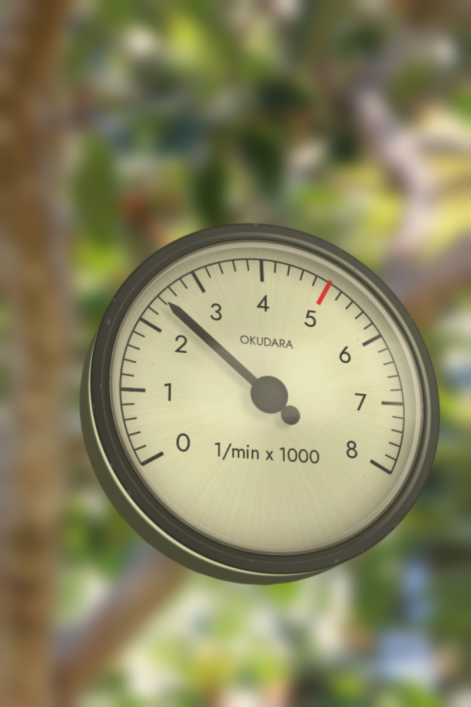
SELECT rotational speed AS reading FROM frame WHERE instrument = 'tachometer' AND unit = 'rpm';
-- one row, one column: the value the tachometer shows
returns 2400 rpm
